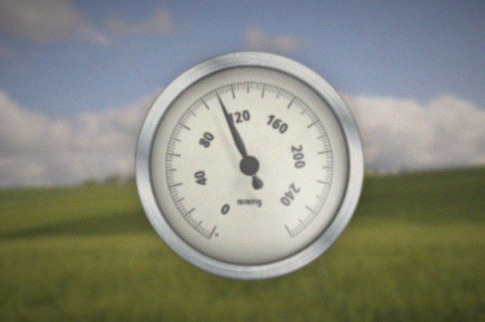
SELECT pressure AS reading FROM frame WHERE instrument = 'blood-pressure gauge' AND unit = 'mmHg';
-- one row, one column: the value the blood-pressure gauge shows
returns 110 mmHg
